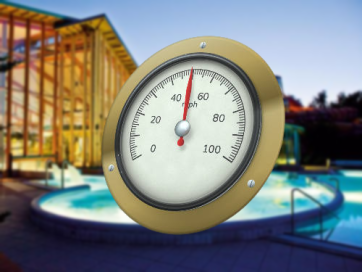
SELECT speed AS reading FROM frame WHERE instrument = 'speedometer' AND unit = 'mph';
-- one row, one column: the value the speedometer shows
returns 50 mph
